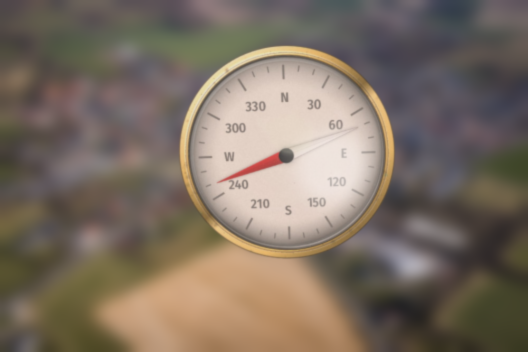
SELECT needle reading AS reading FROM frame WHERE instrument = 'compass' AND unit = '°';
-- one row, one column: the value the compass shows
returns 250 °
